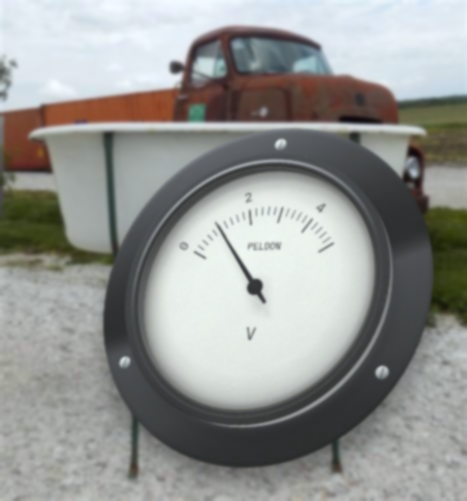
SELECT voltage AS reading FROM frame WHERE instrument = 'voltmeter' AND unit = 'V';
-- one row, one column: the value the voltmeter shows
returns 1 V
